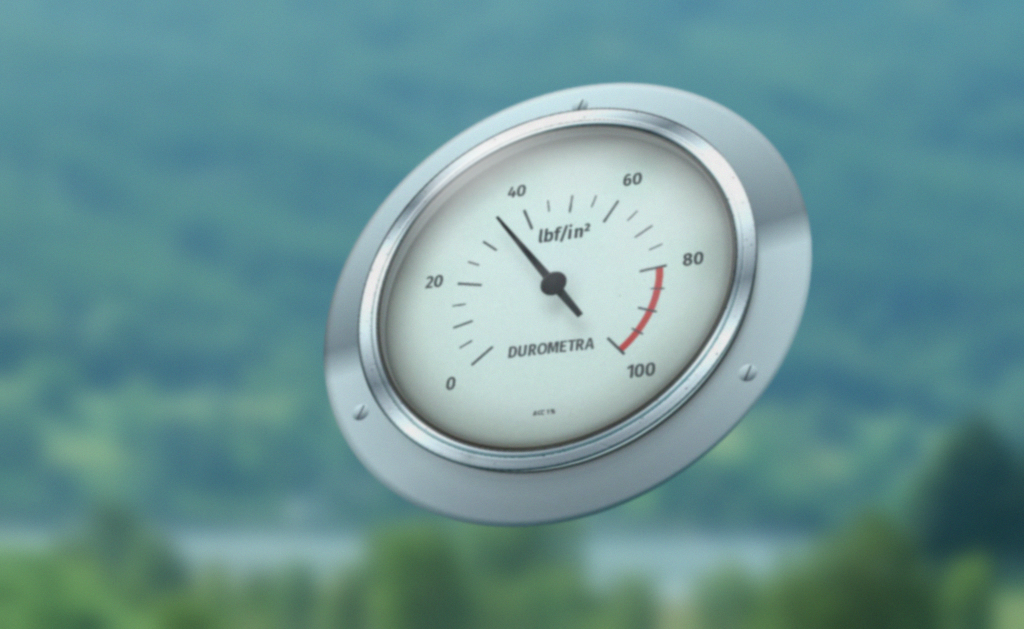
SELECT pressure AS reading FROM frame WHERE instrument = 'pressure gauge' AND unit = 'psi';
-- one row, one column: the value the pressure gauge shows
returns 35 psi
